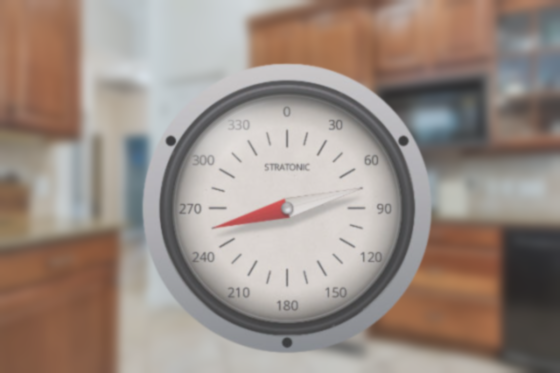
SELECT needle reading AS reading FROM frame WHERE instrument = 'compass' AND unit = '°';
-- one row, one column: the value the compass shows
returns 255 °
